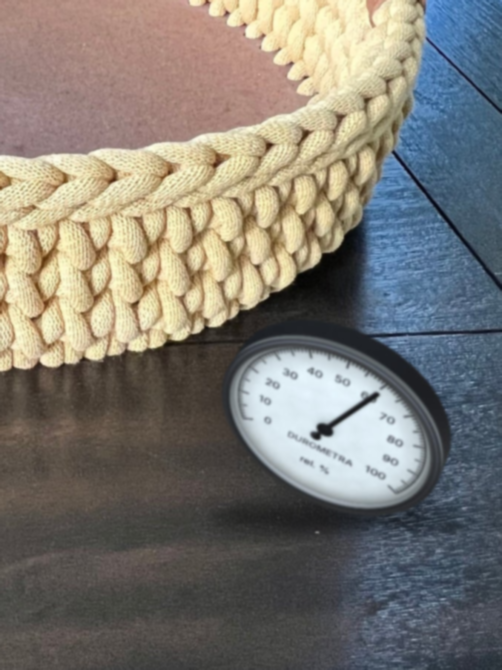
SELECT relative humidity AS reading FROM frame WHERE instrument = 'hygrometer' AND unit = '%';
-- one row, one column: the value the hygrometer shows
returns 60 %
